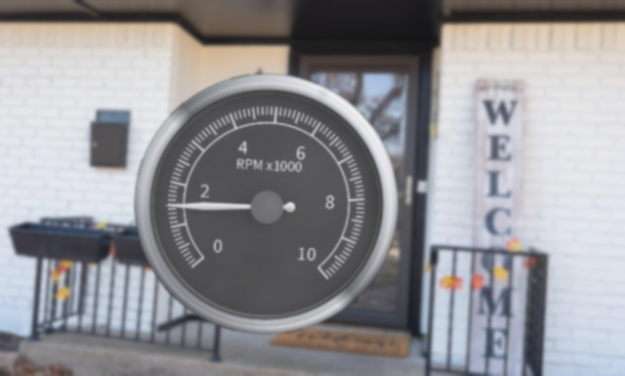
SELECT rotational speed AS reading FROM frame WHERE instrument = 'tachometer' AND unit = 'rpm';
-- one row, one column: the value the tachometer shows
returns 1500 rpm
